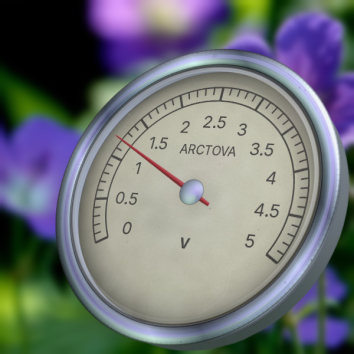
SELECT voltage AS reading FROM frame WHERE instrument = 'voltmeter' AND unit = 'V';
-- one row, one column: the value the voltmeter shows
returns 1.2 V
